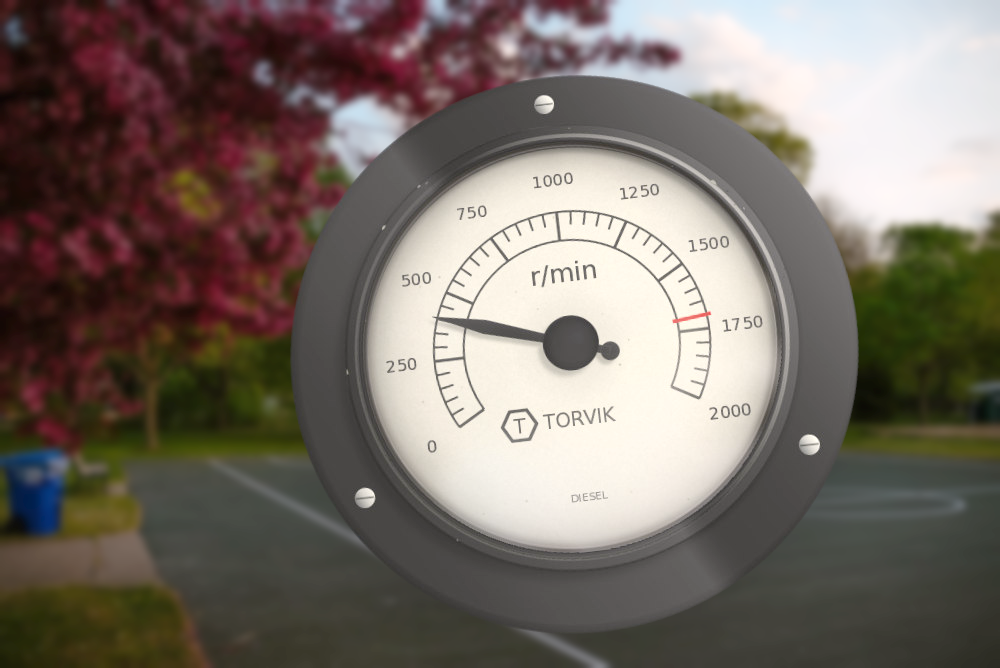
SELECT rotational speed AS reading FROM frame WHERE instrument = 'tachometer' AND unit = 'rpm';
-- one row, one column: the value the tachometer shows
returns 400 rpm
